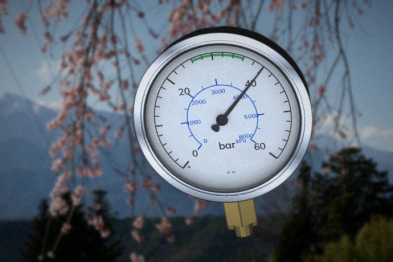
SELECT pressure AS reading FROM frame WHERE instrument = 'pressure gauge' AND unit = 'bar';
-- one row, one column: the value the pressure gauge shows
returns 40 bar
